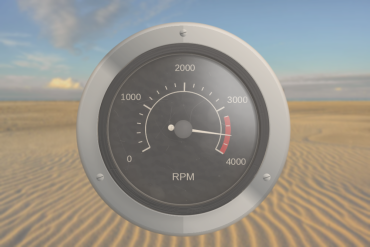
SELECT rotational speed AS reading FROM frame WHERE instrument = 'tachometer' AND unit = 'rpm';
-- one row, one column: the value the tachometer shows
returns 3600 rpm
